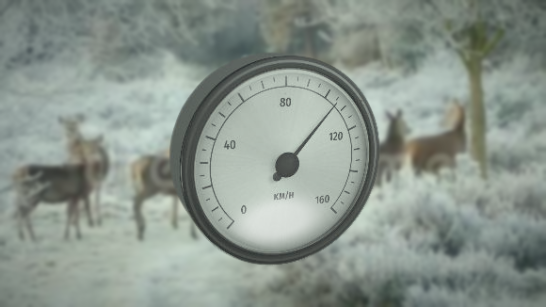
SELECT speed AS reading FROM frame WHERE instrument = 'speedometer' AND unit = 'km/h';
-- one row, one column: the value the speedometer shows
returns 105 km/h
